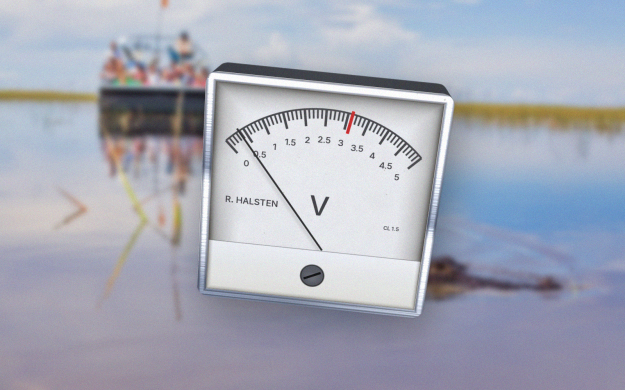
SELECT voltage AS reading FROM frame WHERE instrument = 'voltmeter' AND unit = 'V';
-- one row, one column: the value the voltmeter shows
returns 0.4 V
